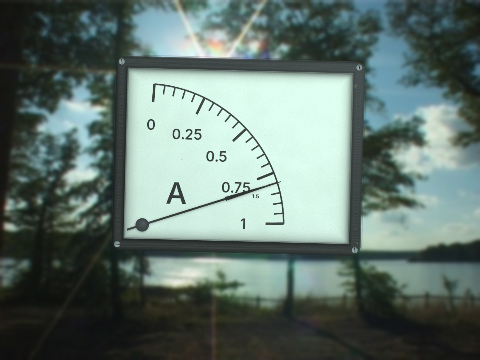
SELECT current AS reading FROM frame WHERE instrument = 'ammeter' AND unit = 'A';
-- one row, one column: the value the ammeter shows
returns 0.8 A
